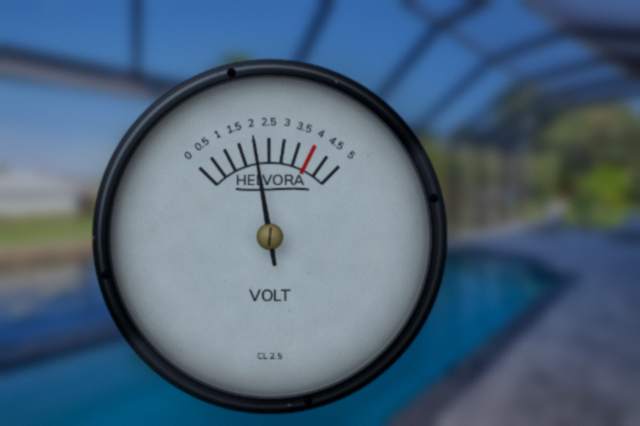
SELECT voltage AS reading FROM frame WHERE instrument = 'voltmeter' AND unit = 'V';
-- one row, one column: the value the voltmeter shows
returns 2 V
